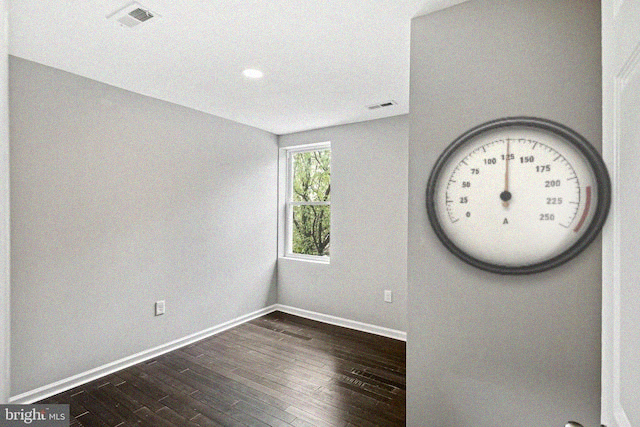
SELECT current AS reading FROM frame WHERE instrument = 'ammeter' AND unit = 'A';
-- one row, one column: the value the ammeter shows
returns 125 A
